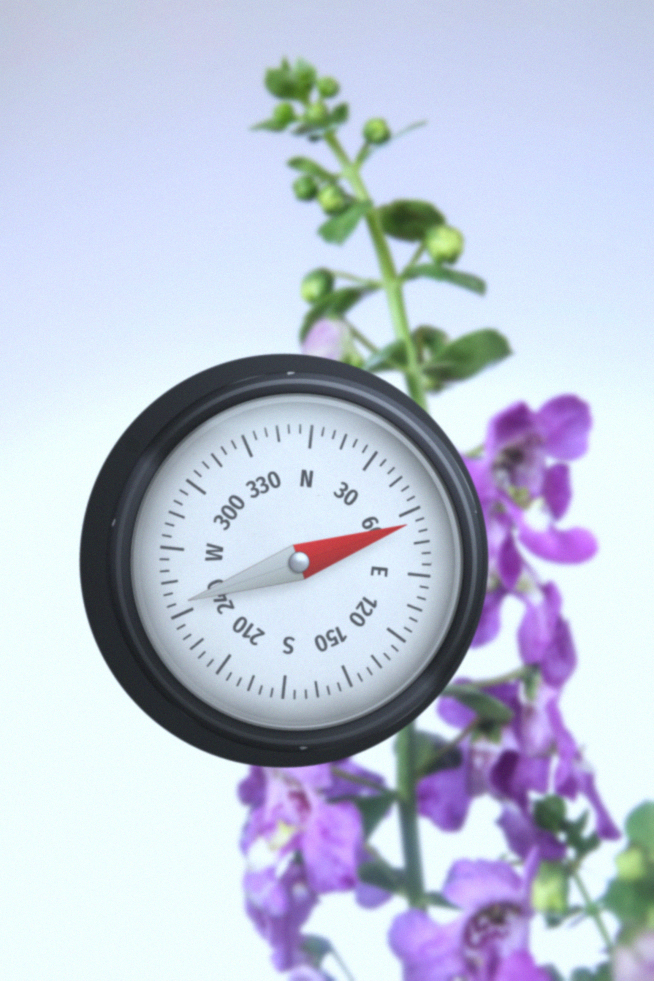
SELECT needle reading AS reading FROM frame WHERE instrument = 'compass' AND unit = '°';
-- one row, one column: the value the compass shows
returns 65 °
